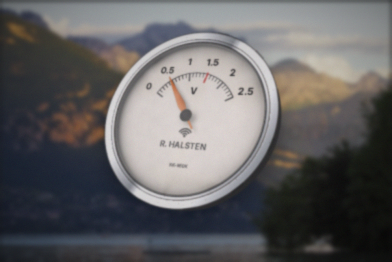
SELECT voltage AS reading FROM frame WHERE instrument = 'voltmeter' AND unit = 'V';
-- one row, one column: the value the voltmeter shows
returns 0.5 V
